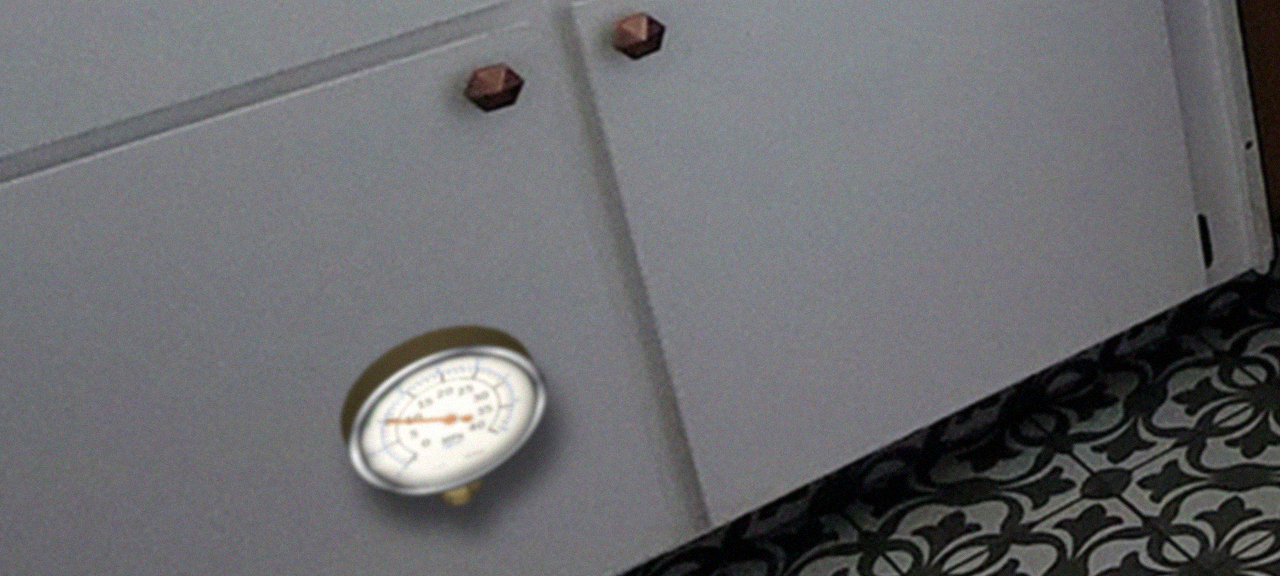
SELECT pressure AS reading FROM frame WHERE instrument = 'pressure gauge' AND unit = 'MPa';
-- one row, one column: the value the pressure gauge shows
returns 10 MPa
